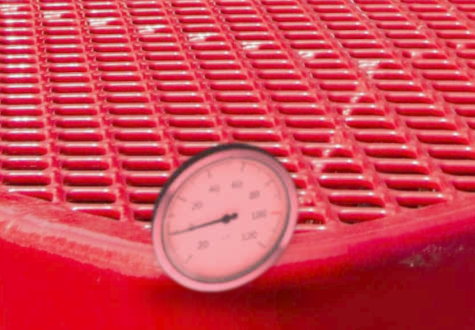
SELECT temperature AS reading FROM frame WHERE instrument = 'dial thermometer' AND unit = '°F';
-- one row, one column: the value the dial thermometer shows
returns 0 °F
